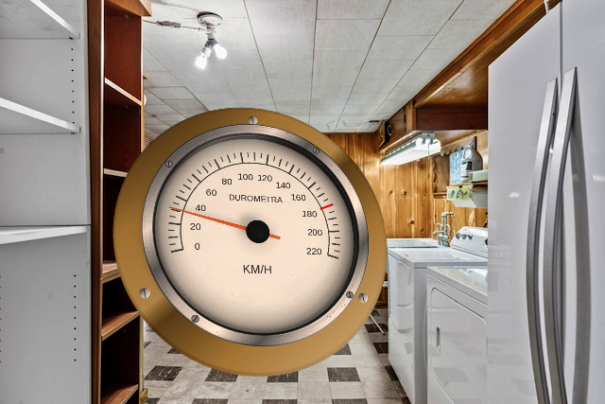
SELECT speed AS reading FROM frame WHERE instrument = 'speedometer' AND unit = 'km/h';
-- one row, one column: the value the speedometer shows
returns 30 km/h
